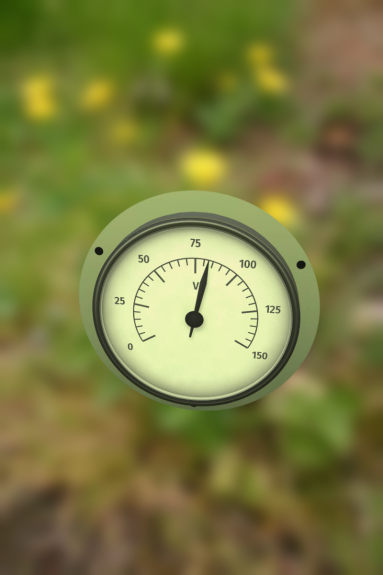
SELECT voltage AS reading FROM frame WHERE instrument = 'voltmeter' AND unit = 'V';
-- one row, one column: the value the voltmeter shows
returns 82.5 V
